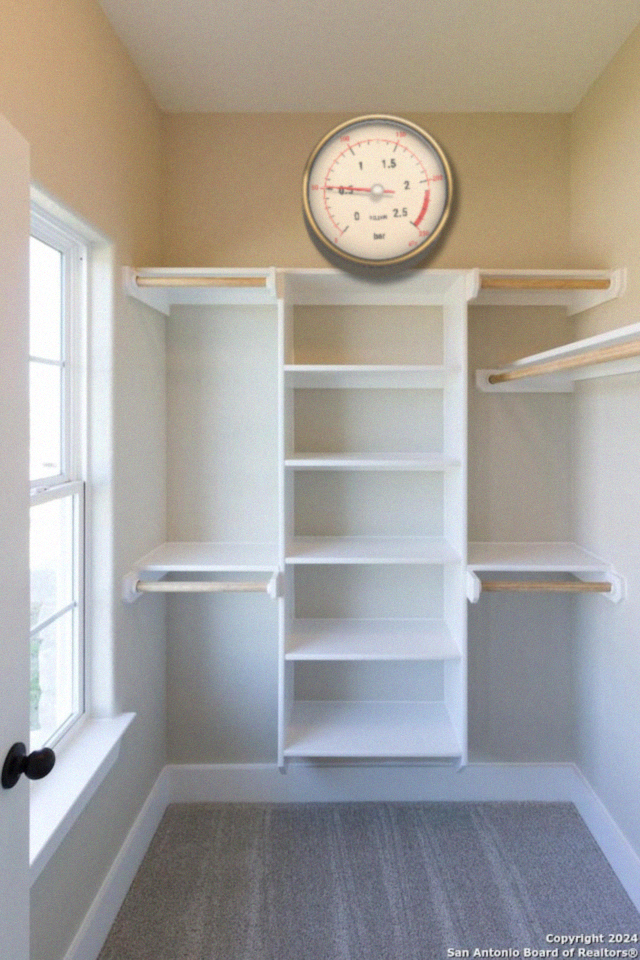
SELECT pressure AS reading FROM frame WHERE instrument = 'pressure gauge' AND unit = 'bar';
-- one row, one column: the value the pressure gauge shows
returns 0.5 bar
